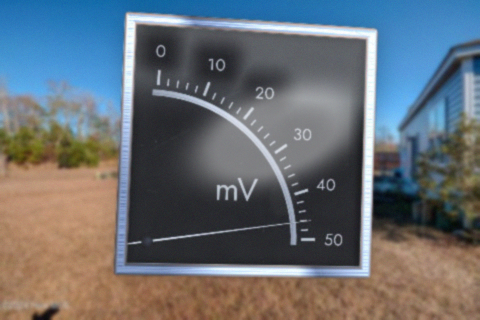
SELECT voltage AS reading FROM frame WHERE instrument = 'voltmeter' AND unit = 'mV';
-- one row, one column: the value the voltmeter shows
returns 46 mV
